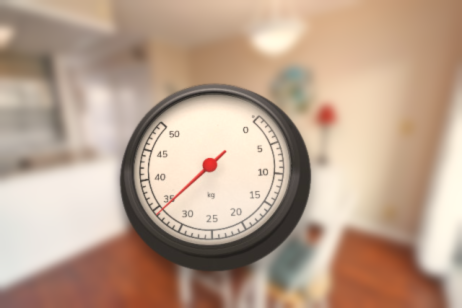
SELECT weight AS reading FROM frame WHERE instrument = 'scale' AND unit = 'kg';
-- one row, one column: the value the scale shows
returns 34 kg
